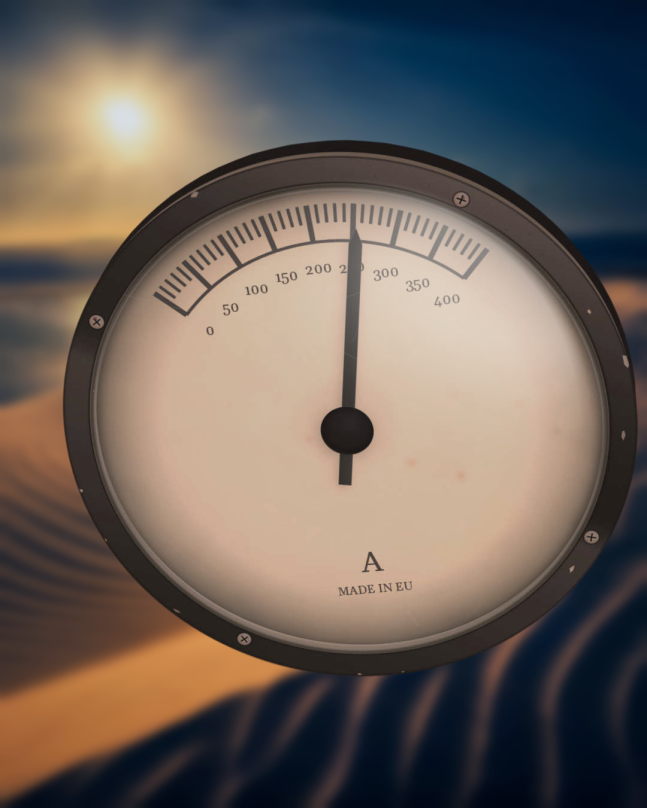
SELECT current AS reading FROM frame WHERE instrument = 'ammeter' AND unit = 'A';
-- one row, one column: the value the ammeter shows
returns 255 A
